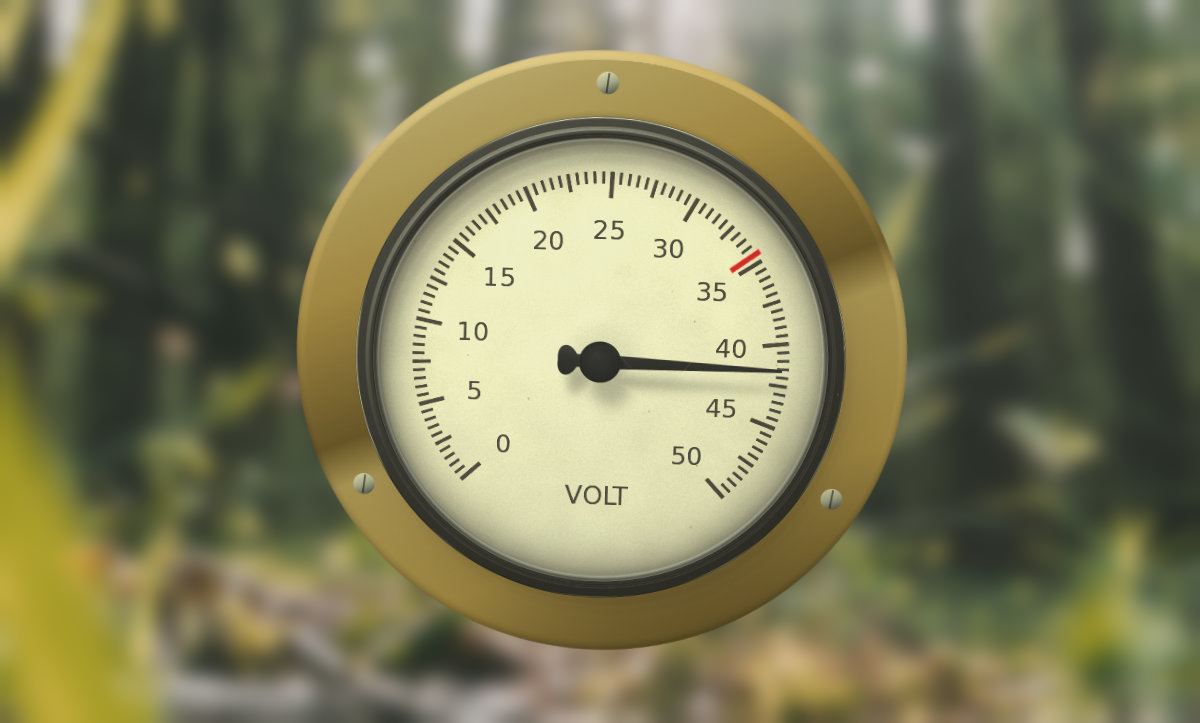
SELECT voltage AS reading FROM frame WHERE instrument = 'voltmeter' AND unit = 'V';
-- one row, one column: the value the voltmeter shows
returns 41.5 V
